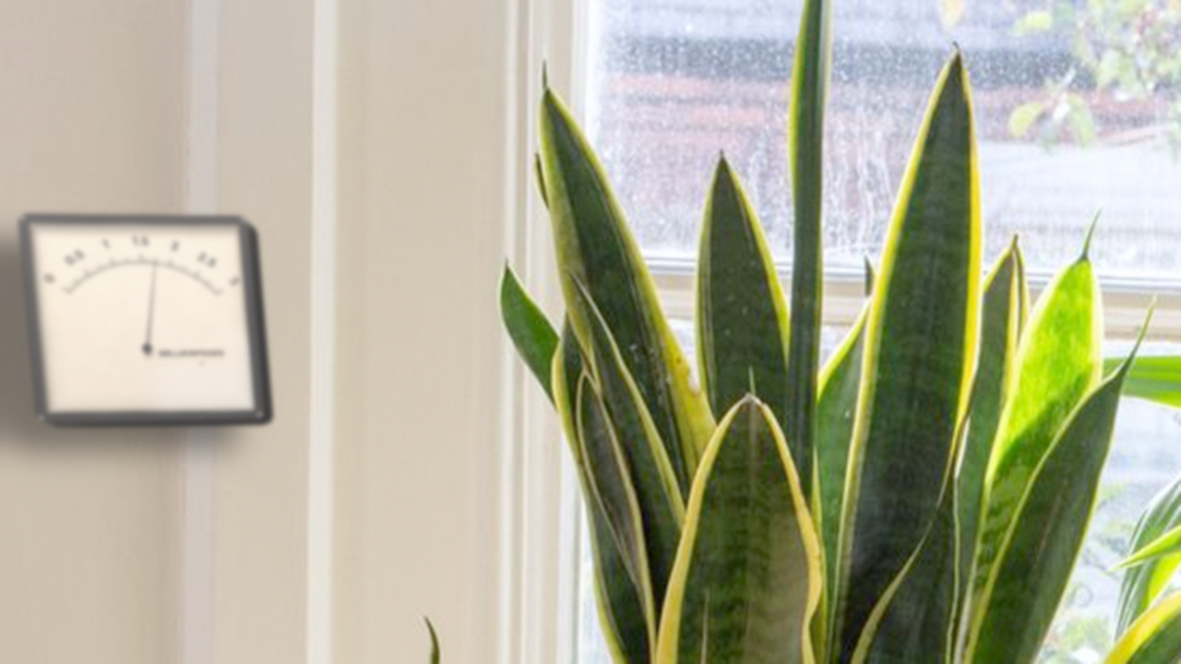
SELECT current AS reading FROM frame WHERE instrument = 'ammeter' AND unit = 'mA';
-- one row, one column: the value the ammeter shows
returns 1.75 mA
